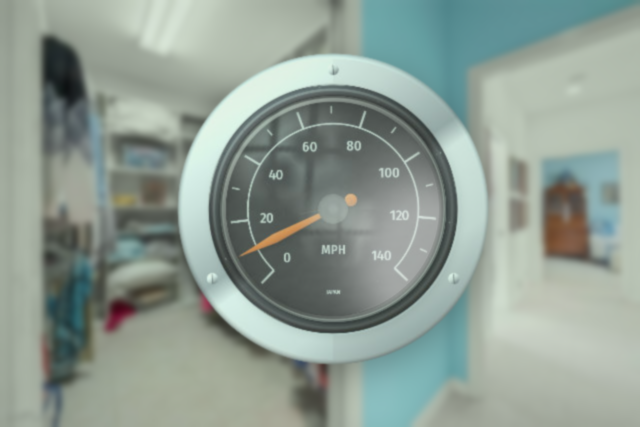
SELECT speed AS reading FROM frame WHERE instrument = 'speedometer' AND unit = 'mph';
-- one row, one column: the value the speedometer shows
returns 10 mph
